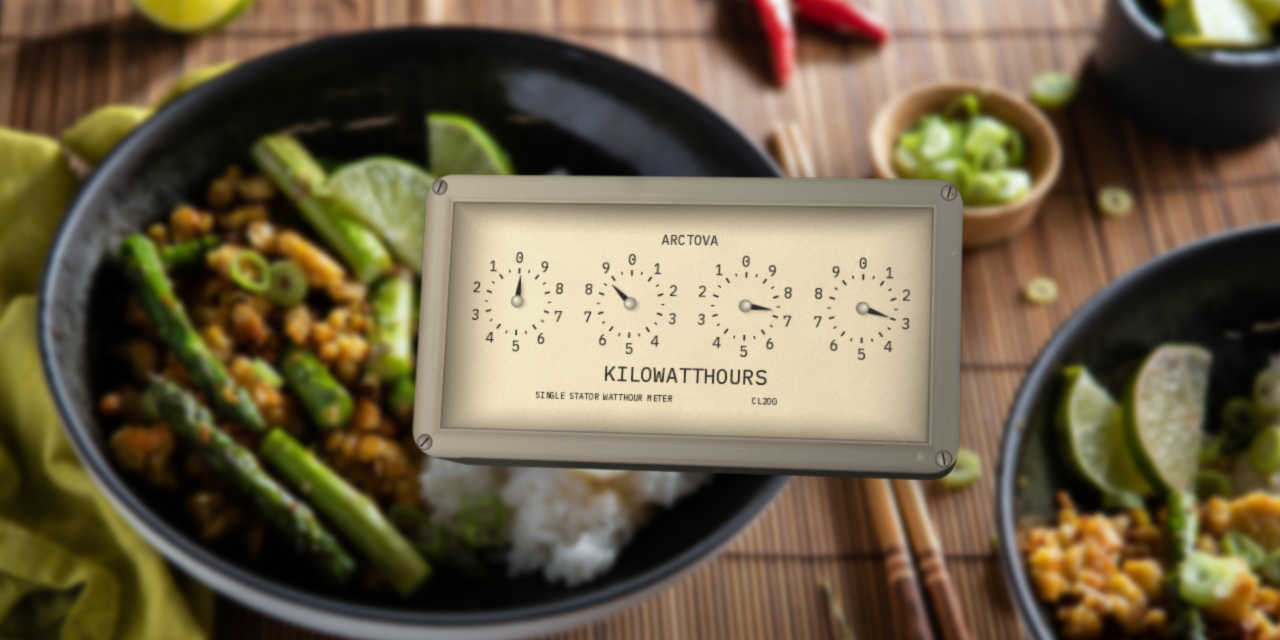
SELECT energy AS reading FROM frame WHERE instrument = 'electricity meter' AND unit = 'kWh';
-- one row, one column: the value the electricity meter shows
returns 9873 kWh
